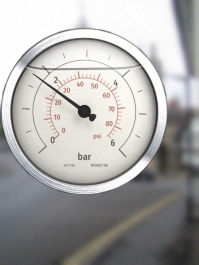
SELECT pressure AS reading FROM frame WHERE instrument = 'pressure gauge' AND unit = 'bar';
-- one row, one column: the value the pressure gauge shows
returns 1.75 bar
